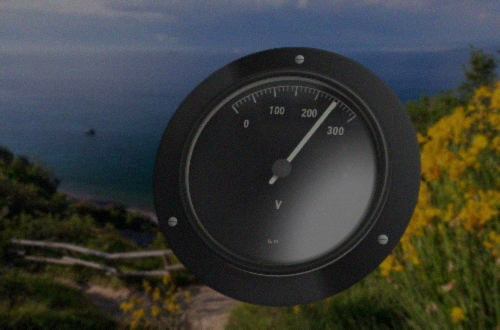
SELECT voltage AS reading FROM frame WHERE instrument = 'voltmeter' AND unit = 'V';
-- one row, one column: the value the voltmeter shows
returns 250 V
